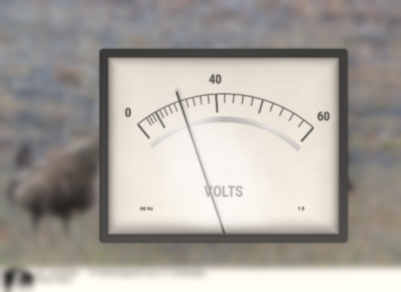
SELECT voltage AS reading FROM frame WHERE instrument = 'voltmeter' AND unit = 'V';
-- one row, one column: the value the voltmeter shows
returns 30 V
